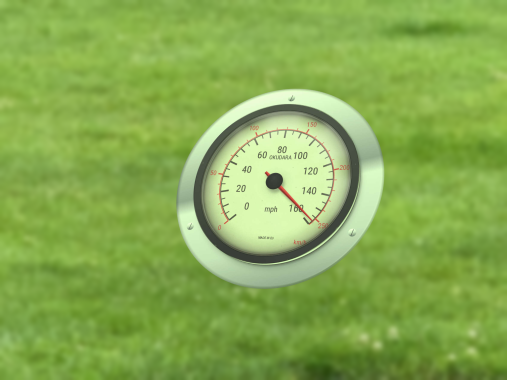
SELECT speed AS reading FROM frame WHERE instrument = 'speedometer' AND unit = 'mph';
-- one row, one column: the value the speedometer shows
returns 157.5 mph
